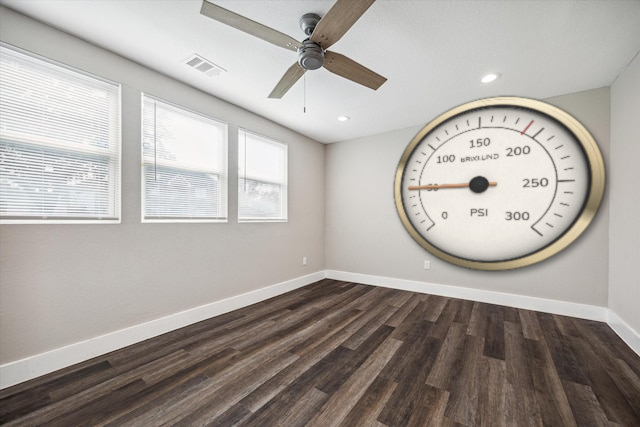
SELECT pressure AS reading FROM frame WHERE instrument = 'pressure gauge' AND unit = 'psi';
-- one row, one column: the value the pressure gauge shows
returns 50 psi
